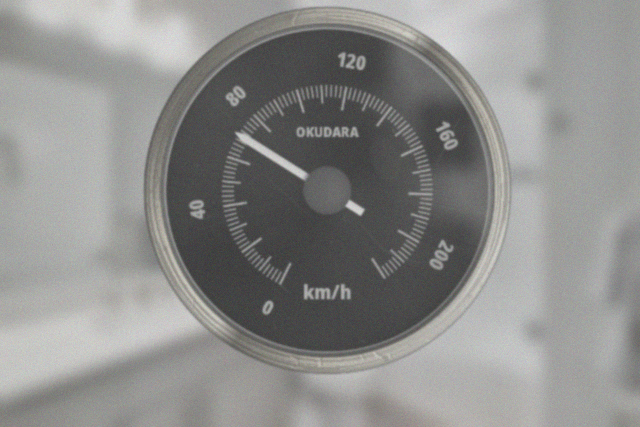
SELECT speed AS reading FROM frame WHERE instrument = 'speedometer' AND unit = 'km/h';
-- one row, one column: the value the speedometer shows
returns 70 km/h
